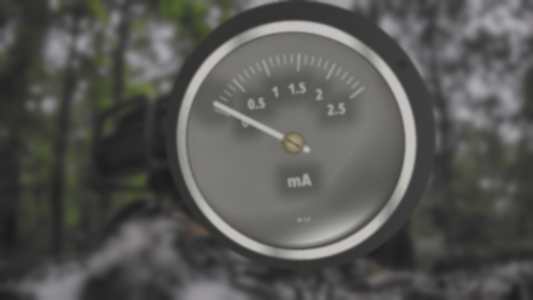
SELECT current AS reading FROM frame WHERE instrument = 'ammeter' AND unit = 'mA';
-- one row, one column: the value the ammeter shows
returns 0.1 mA
